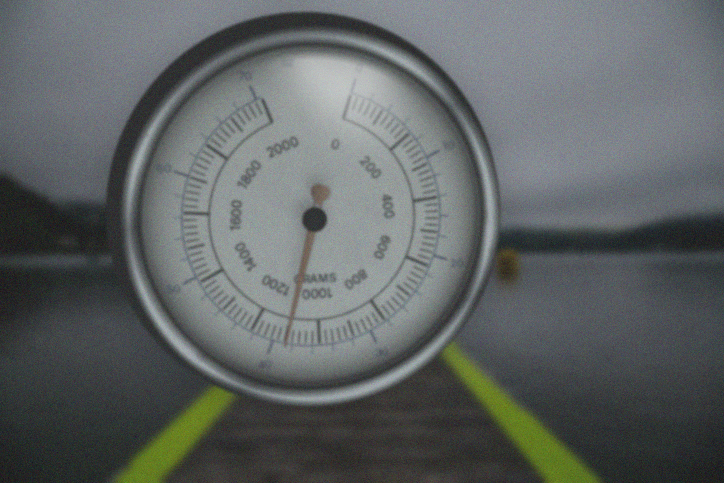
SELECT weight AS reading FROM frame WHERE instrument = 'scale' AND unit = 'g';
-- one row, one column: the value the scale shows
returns 1100 g
